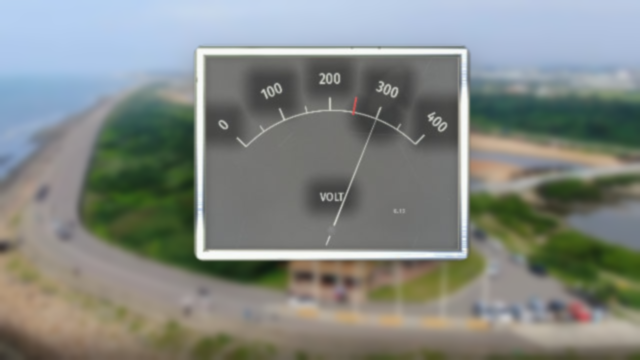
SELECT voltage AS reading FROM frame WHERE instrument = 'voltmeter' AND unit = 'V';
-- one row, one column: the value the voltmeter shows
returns 300 V
